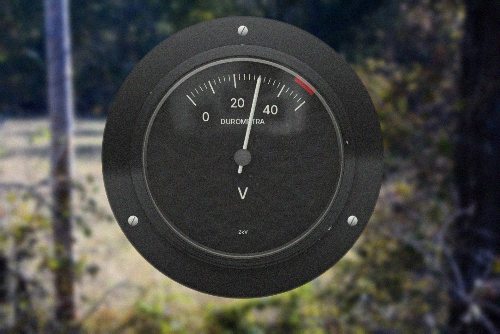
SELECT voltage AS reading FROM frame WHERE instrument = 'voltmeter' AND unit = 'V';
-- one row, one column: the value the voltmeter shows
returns 30 V
